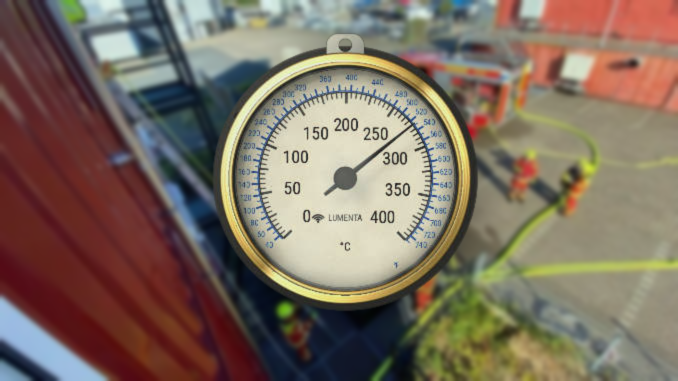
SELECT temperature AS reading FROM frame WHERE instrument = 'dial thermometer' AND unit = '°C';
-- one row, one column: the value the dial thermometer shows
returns 275 °C
